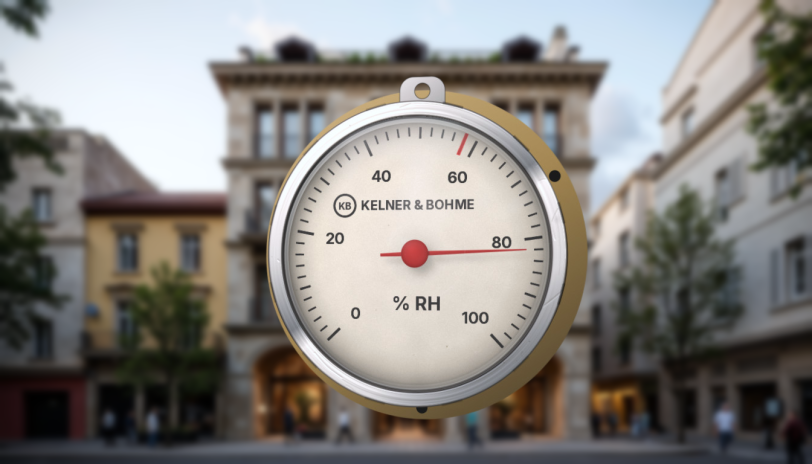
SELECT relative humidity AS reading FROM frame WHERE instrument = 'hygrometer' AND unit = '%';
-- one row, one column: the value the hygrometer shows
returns 82 %
